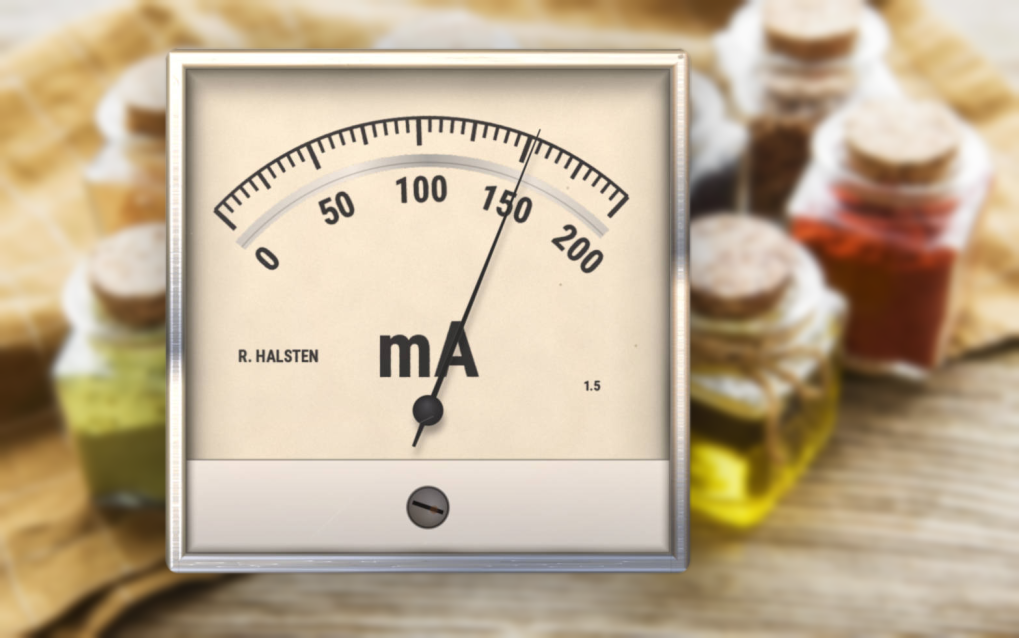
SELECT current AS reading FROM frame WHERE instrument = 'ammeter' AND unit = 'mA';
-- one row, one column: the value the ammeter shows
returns 152.5 mA
